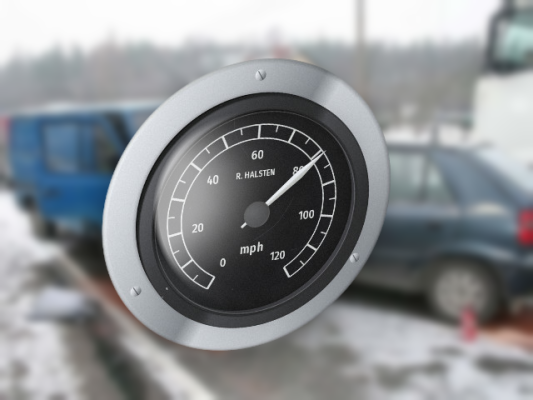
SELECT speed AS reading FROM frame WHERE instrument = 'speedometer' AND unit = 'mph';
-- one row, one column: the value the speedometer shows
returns 80 mph
